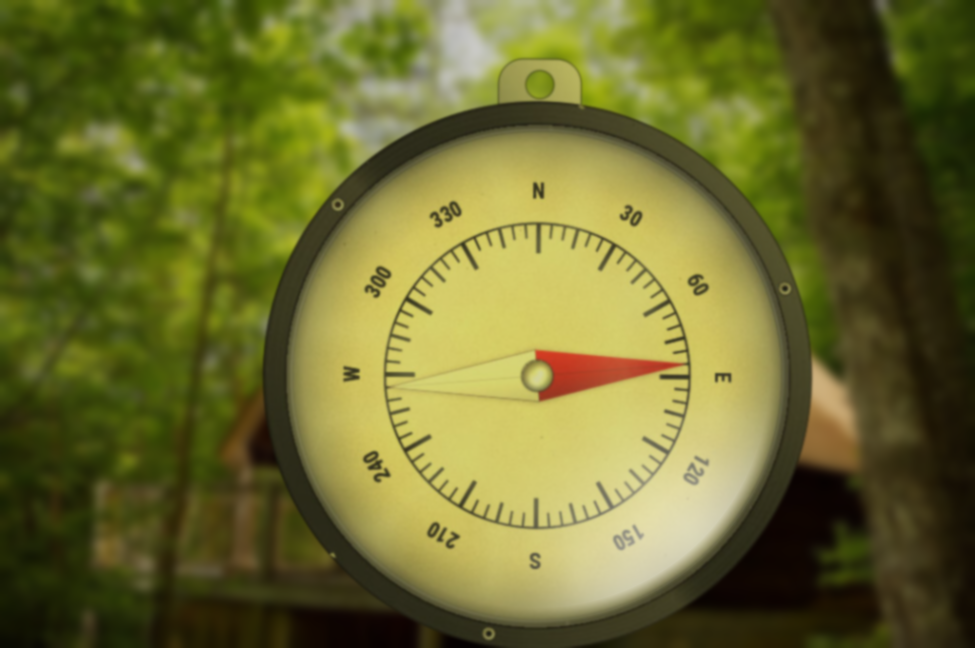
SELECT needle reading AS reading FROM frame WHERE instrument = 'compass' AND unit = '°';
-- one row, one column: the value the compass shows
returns 85 °
